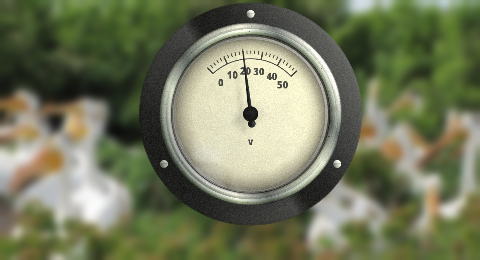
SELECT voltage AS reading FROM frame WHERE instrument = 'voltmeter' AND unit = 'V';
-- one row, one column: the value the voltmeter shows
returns 20 V
